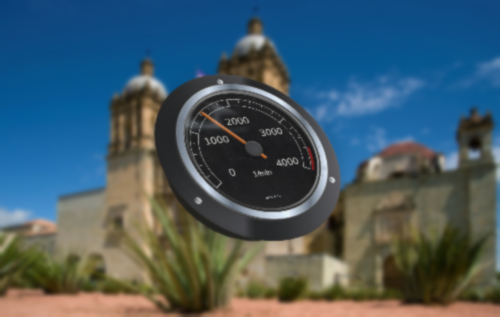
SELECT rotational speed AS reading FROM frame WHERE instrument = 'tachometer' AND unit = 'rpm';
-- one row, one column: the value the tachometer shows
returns 1400 rpm
